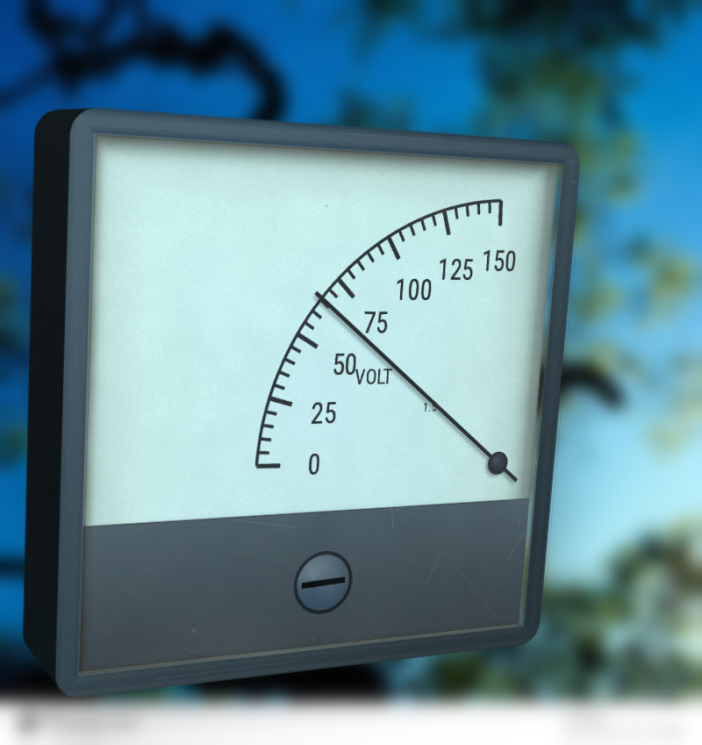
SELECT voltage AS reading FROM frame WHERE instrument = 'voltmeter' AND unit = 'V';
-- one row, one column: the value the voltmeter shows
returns 65 V
